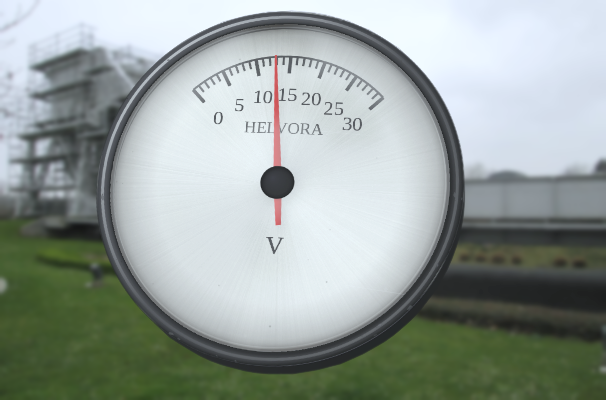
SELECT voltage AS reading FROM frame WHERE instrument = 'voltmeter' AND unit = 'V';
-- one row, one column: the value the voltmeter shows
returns 13 V
